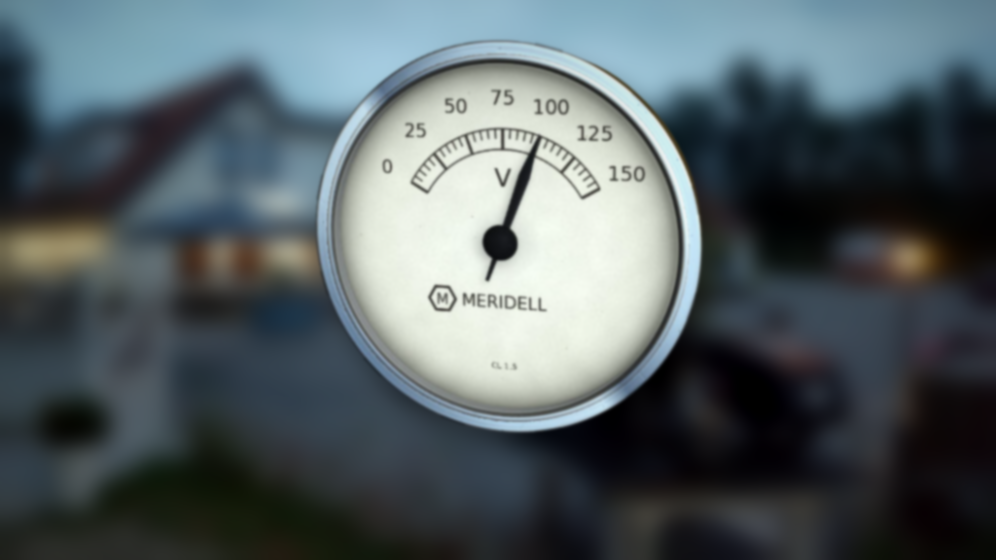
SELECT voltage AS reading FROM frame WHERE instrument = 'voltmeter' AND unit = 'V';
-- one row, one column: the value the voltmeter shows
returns 100 V
